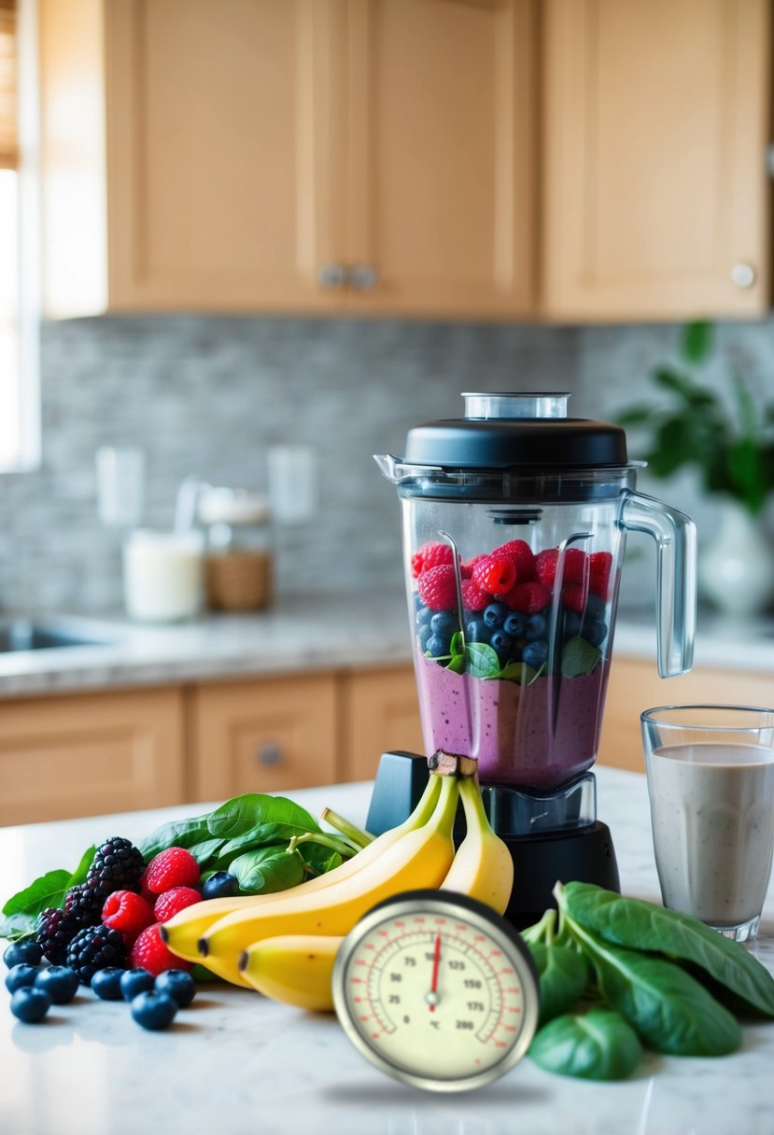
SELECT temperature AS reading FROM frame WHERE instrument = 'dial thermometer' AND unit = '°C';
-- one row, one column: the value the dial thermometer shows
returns 105 °C
